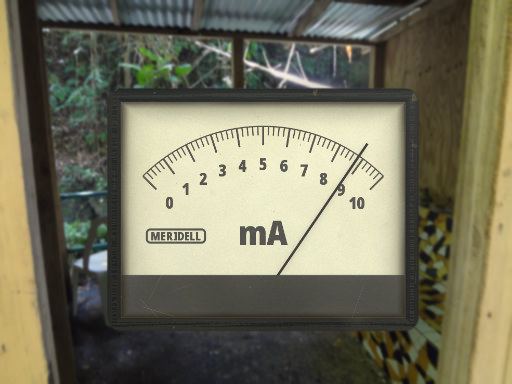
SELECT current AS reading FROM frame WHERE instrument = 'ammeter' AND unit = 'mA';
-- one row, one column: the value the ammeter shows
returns 8.8 mA
